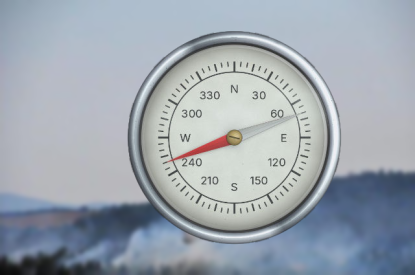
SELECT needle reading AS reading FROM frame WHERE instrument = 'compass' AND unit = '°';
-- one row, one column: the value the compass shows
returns 250 °
